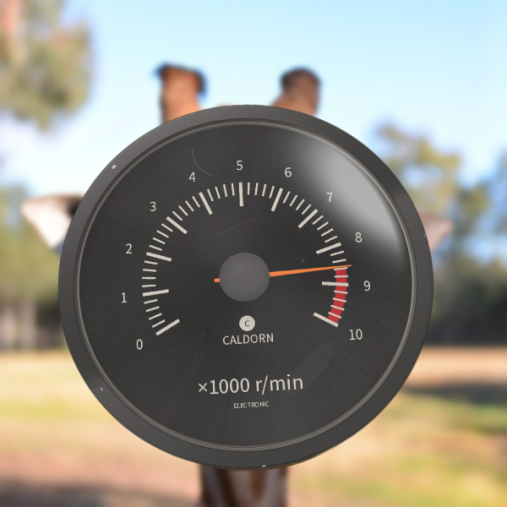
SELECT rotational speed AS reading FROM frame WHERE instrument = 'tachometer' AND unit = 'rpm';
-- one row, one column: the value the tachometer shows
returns 8600 rpm
